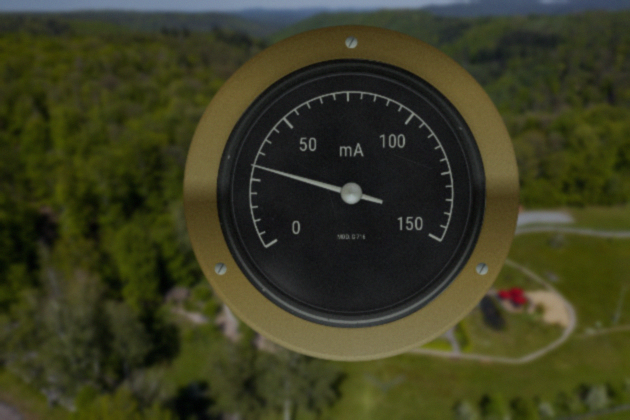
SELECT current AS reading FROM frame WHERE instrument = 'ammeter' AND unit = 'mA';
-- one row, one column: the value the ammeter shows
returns 30 mA
